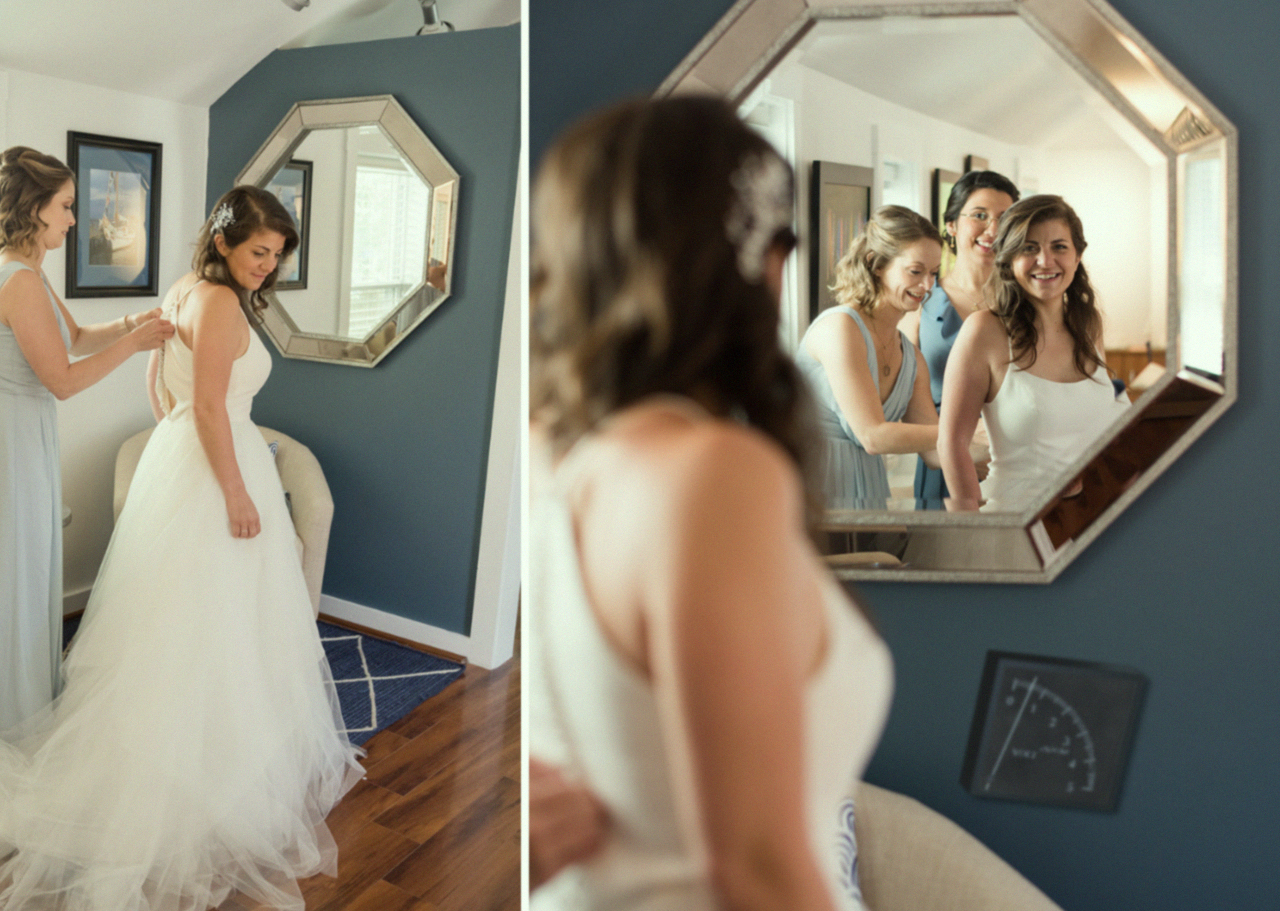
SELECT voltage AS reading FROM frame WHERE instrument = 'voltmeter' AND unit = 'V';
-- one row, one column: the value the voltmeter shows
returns 0.5 V
